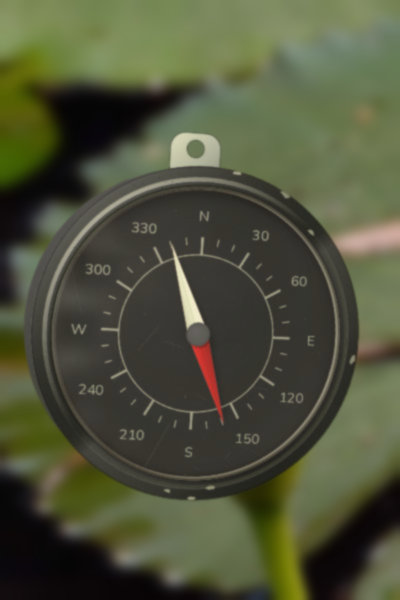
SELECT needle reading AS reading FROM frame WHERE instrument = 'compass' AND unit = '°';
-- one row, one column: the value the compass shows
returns 160 °
